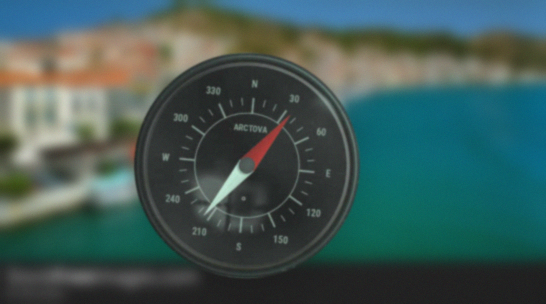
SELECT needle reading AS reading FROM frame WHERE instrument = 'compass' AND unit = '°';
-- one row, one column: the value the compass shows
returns 35 °
